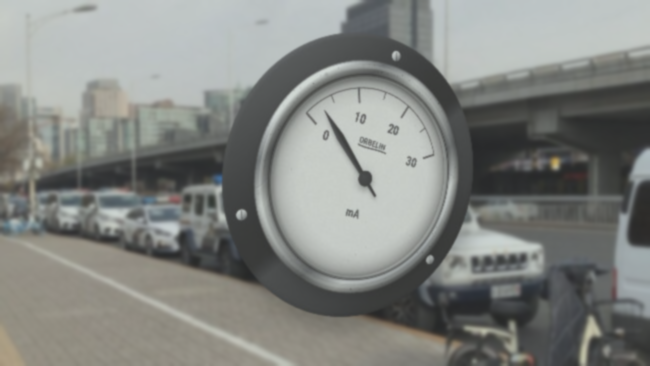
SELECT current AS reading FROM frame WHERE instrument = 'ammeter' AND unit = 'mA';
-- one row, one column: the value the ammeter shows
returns 2.5 mA
